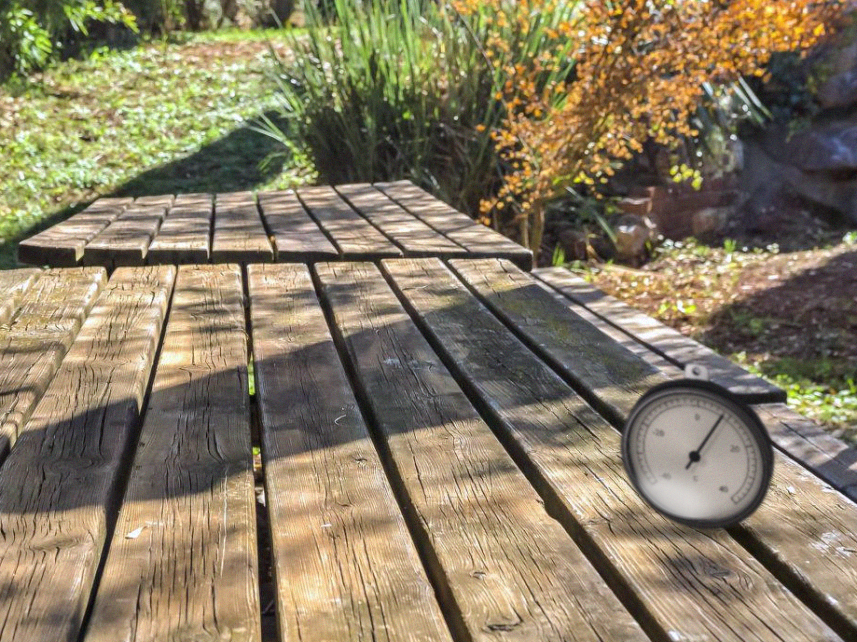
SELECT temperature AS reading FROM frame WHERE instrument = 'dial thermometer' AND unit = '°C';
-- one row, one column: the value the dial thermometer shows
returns 8 °C
